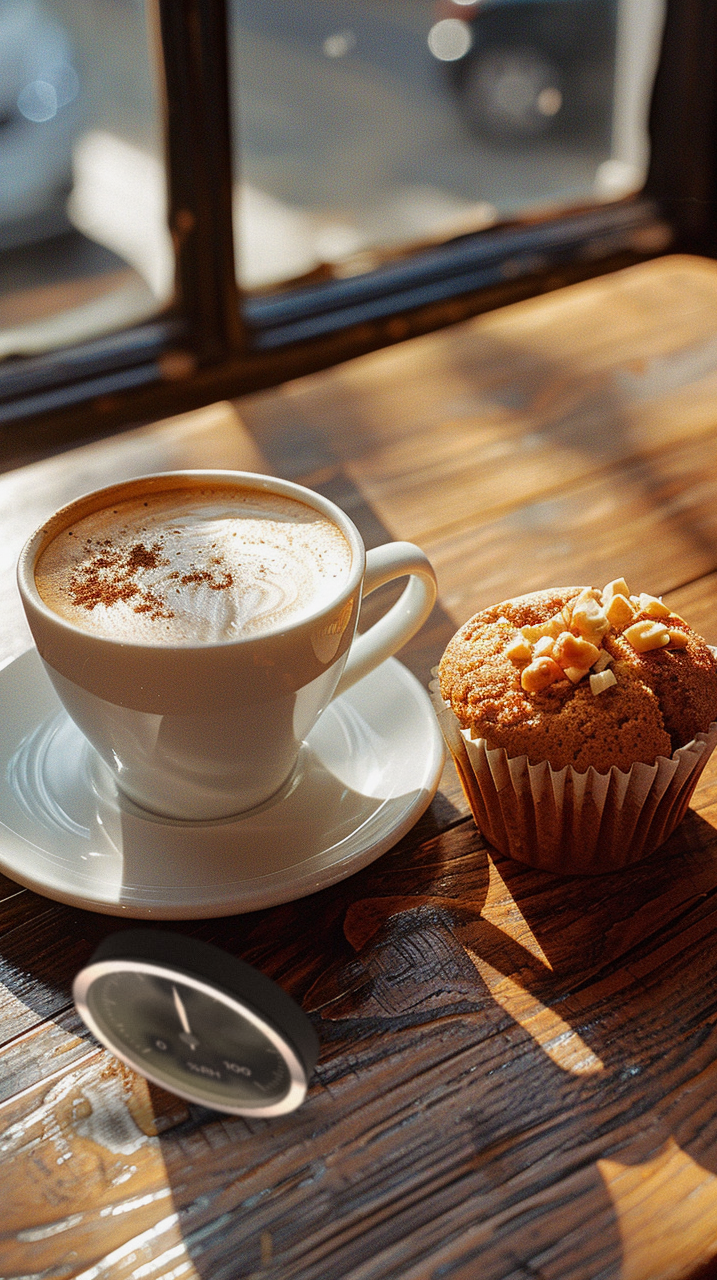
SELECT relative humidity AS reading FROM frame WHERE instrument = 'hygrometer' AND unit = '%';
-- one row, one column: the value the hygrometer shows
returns 50 %
